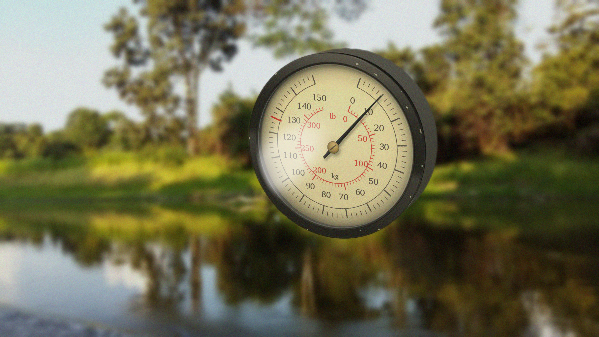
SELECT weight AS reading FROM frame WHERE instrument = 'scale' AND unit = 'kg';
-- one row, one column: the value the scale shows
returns 10 kg
